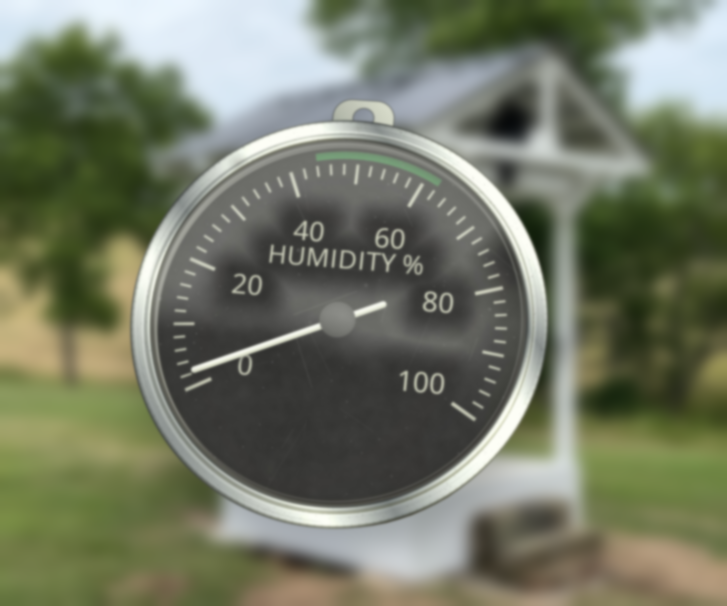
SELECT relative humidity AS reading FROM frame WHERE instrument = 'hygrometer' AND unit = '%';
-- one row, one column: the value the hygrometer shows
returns 2 %
